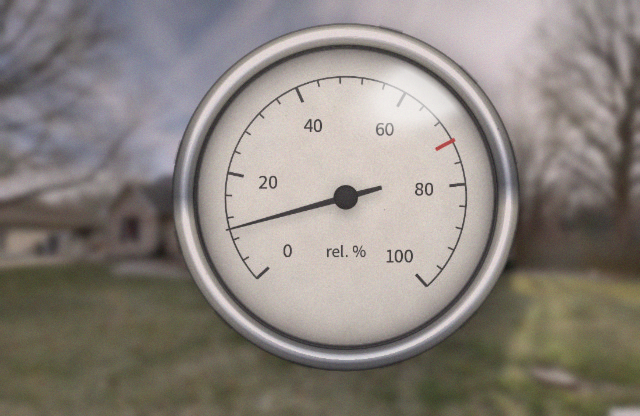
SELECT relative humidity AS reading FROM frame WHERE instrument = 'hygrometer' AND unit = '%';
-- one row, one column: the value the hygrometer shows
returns 10 %
